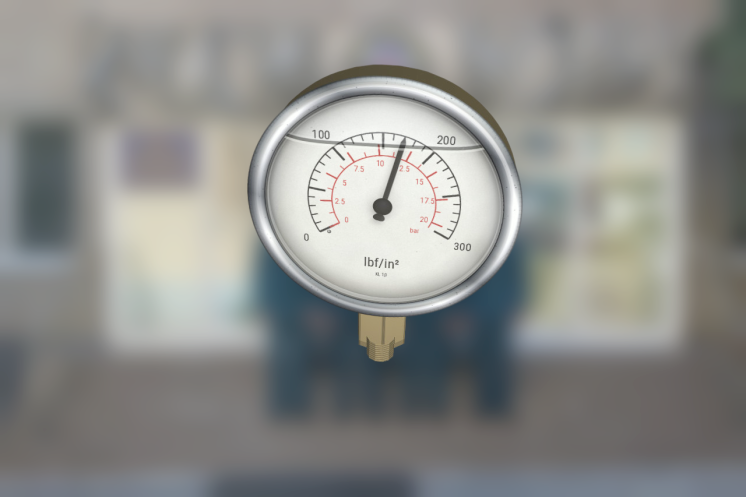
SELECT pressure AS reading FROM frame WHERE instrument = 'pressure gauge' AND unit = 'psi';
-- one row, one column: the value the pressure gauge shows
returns 170 psi
